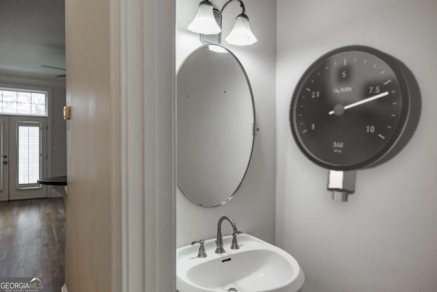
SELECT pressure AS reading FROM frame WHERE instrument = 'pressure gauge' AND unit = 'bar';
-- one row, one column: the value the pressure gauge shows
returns 8 bar
